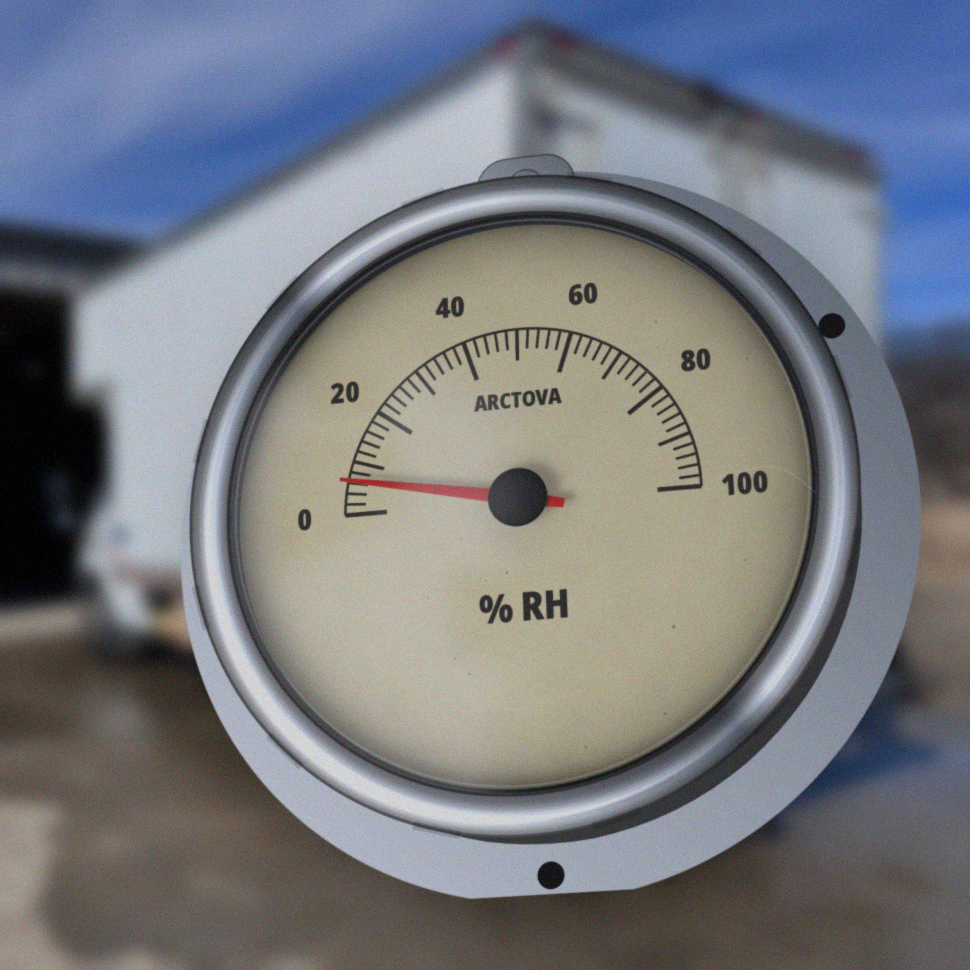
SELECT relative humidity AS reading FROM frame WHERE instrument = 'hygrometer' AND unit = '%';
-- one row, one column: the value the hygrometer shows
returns 6 %
